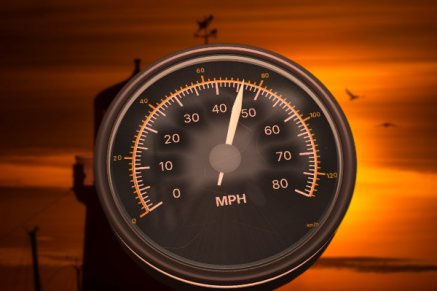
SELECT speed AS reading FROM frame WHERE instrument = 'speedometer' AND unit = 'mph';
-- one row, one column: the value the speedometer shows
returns 46 mph
